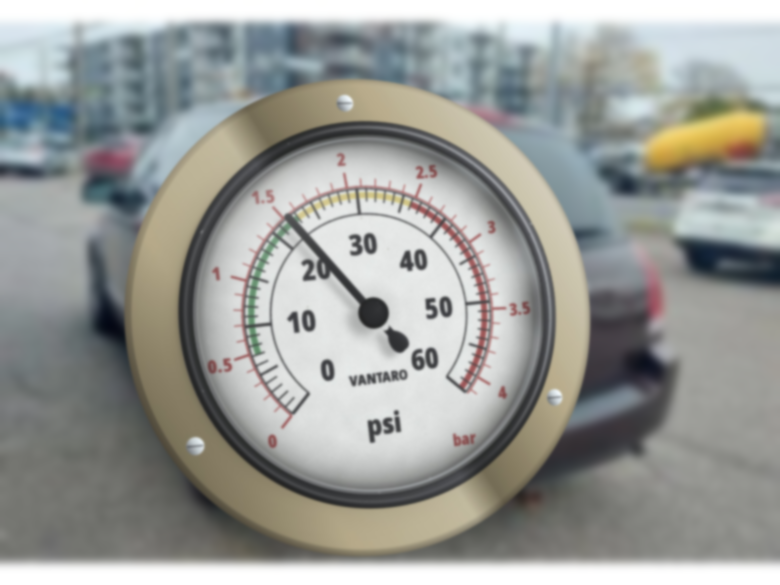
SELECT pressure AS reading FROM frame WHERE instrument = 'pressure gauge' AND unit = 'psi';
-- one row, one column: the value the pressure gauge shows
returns 22 psi
